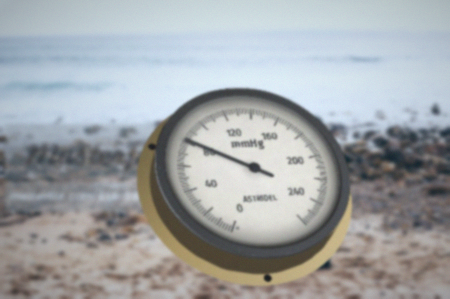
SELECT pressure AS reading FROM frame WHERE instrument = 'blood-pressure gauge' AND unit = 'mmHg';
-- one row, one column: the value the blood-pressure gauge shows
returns 80 mmHg
